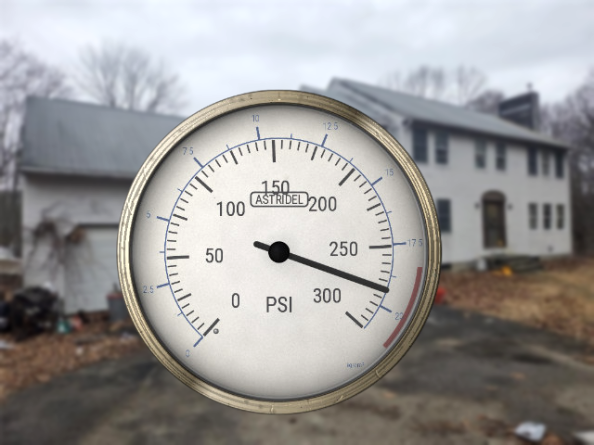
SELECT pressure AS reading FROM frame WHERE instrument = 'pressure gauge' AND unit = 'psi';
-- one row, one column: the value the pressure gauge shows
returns 275 psi
